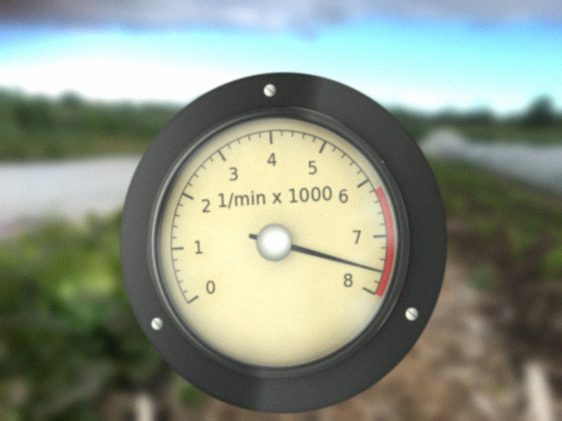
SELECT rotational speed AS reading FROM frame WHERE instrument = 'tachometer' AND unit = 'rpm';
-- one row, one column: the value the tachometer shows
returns 7600 rpm
